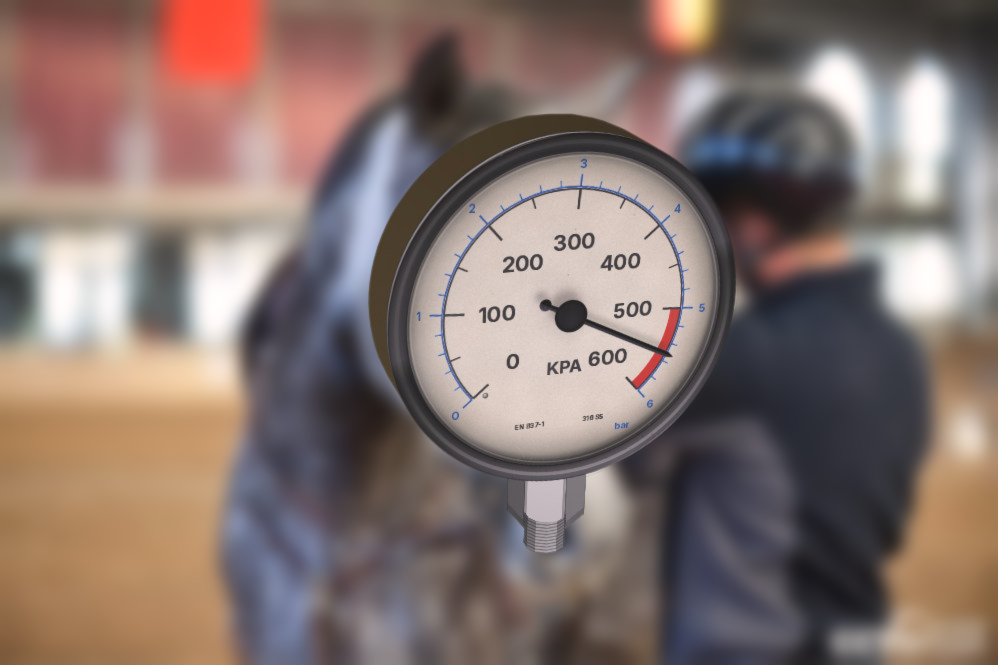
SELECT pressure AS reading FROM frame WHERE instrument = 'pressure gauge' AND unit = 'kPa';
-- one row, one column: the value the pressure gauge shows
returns 550 kPa
